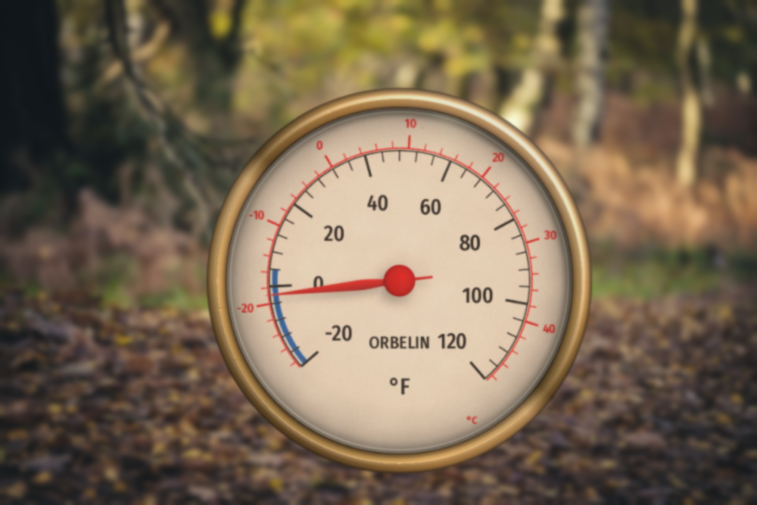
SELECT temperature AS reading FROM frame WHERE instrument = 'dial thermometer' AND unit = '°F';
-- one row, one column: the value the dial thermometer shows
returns -2 °F
